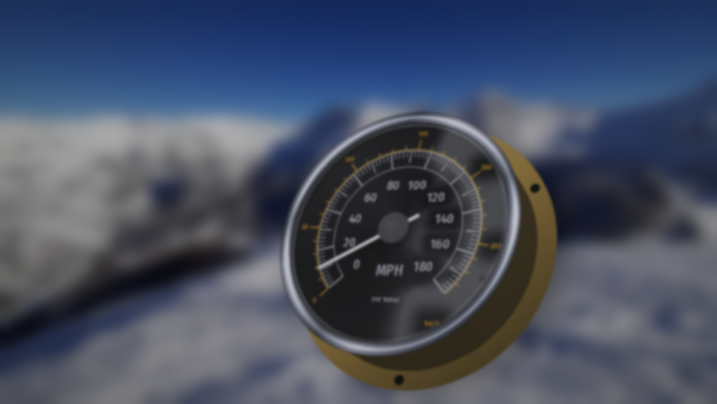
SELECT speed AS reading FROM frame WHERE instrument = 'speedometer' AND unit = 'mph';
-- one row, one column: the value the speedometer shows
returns 10 mph
